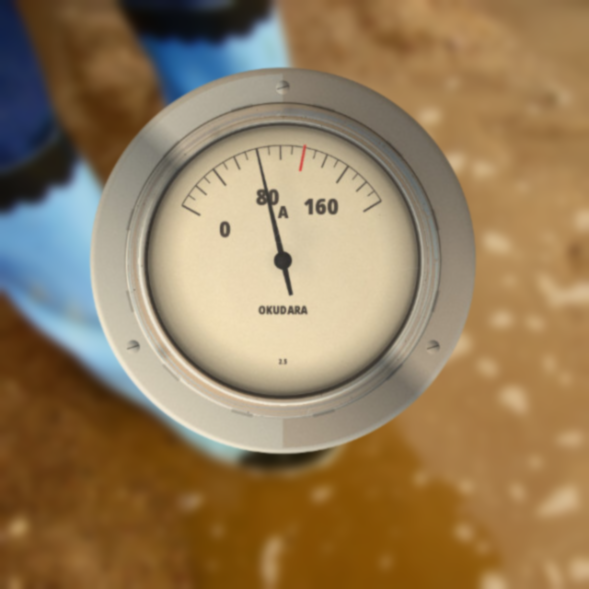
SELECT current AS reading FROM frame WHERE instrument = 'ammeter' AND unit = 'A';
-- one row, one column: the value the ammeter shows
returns 80 A
